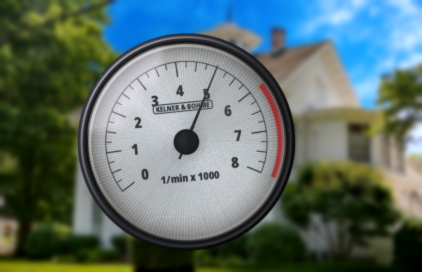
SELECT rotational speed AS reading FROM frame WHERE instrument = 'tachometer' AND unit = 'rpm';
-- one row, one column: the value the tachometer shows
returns 5000 rpm
